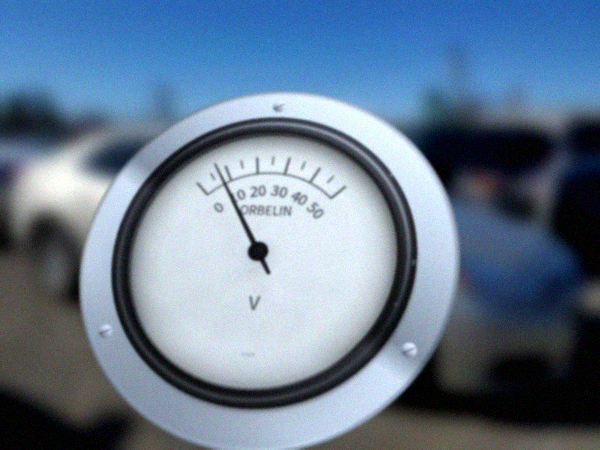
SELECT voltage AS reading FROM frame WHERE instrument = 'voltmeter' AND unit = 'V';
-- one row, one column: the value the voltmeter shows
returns 7.5 V
